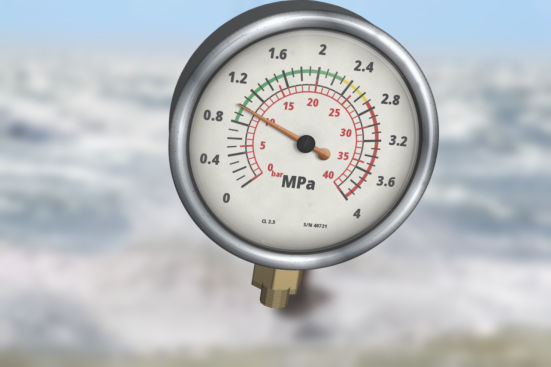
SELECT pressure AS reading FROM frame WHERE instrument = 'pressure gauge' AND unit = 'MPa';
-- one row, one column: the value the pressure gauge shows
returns 1 MPa
